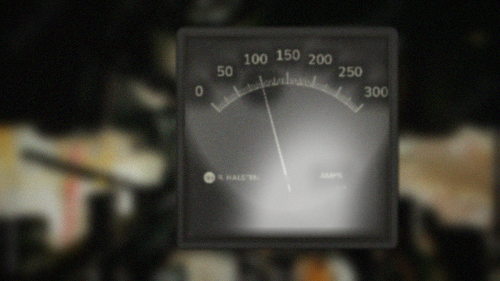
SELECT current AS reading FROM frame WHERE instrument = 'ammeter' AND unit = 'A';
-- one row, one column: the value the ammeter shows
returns 100 A
